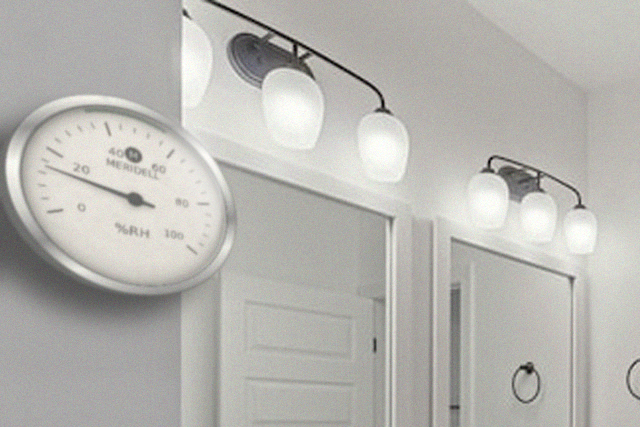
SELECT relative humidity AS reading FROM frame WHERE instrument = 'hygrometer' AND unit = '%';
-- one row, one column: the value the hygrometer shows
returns 14 %
